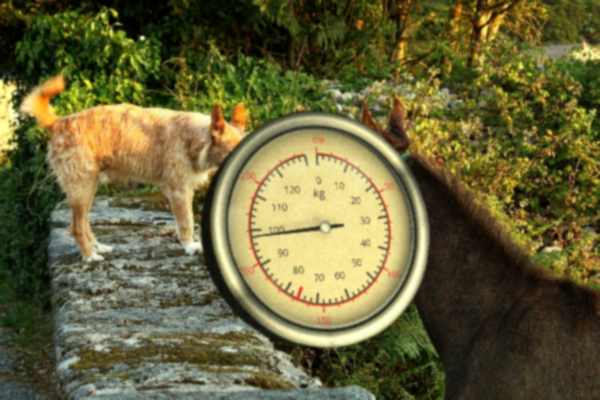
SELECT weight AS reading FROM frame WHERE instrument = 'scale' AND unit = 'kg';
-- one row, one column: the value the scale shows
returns 98 kg
